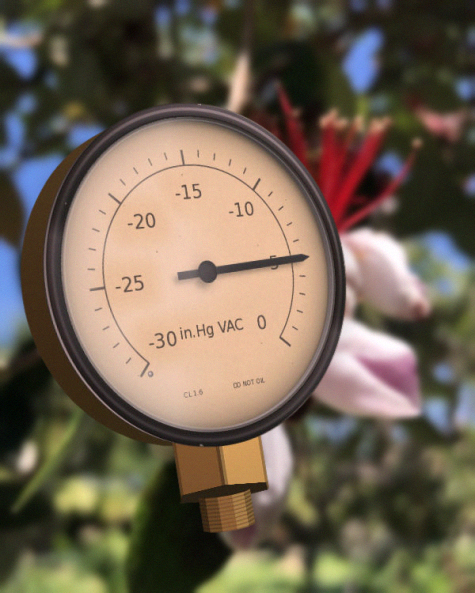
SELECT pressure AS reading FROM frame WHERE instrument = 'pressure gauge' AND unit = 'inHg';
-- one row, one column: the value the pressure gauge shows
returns -5 inHg
